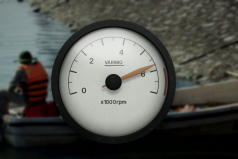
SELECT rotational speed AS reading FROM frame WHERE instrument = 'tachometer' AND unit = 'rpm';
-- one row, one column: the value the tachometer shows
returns 5750 rpm
